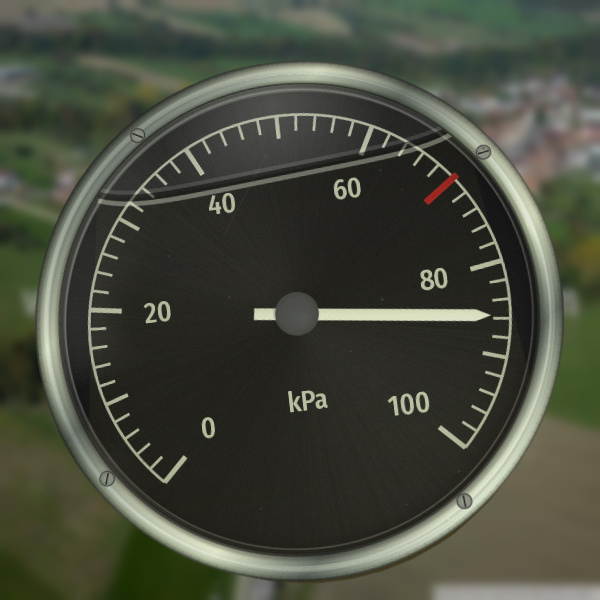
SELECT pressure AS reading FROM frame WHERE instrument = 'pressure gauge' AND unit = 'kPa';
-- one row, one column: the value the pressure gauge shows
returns 86 kPa
